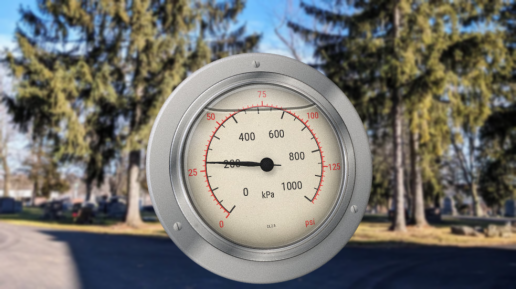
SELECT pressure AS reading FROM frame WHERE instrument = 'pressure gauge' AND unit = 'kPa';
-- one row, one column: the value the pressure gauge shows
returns 200 kPa
